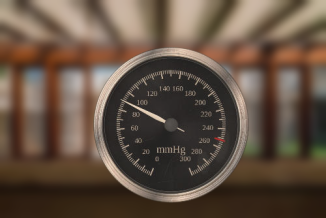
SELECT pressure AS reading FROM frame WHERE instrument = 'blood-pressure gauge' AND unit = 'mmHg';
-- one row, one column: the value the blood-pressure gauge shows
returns 90 mmHg
